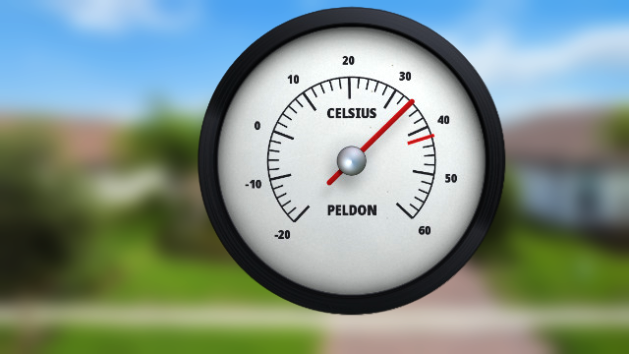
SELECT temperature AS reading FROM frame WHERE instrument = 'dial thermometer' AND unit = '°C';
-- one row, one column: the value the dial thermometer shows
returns 34 °C
